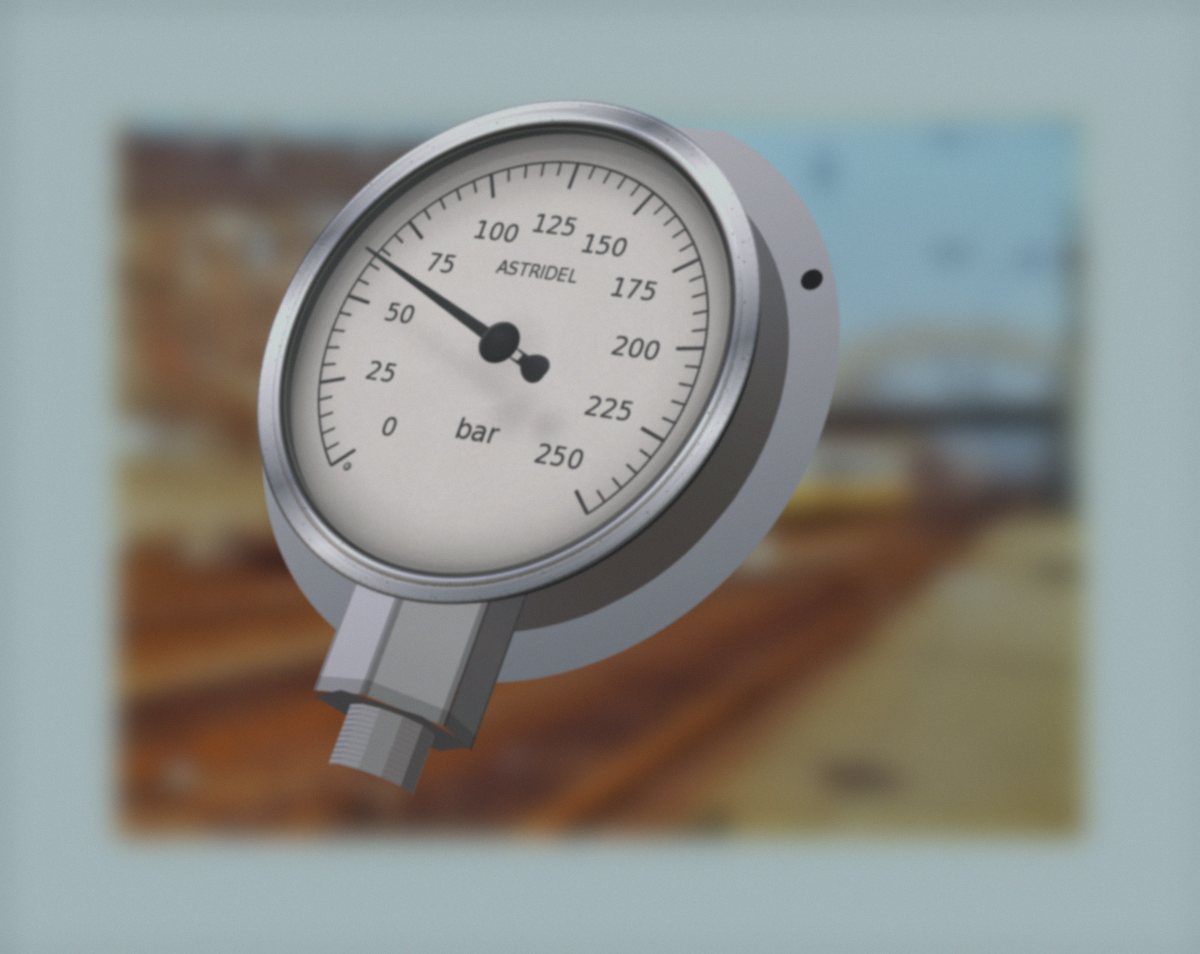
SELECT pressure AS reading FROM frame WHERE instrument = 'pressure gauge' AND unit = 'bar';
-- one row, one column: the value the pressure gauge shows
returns 62.5 bar
